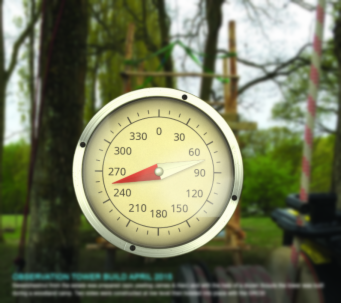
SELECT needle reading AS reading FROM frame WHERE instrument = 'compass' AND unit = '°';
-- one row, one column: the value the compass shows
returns 255 °
